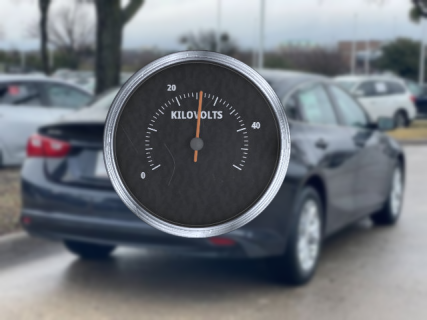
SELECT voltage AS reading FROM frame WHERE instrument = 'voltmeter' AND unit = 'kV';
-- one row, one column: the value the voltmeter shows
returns 26 kV
